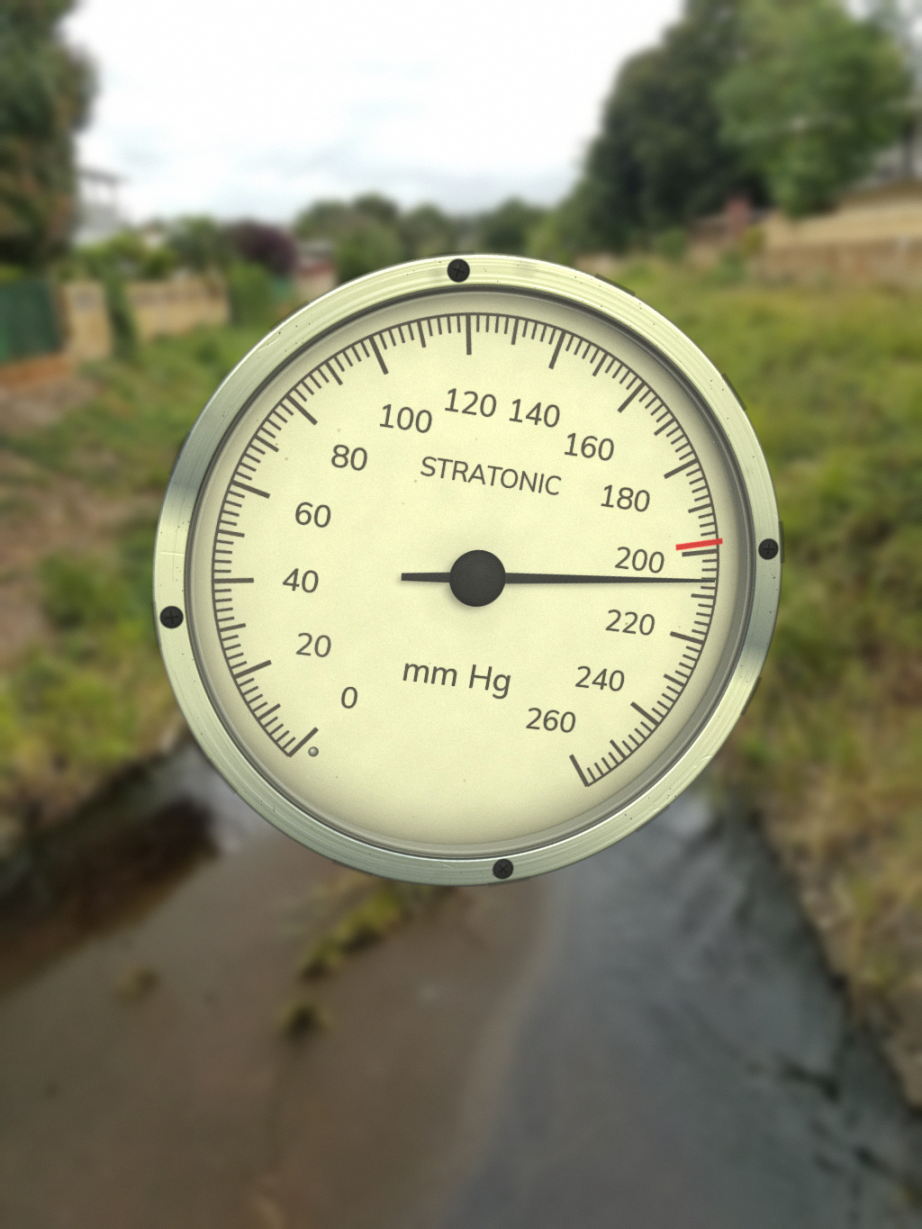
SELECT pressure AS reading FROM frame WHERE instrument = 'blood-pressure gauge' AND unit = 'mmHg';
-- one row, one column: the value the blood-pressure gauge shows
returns 206 mmHg
